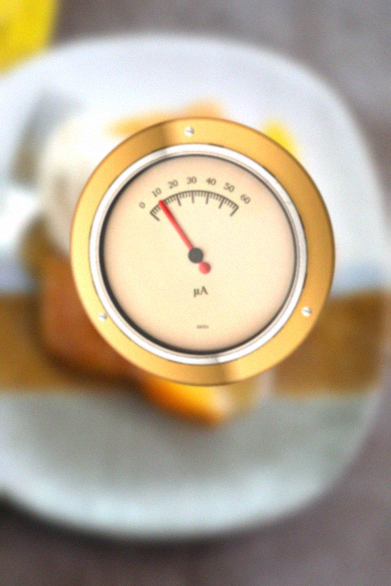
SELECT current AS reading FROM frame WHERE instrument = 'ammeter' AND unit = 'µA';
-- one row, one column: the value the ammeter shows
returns 10 µA
